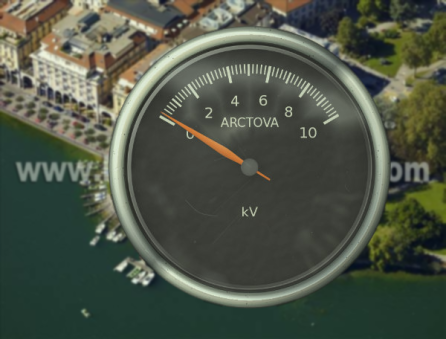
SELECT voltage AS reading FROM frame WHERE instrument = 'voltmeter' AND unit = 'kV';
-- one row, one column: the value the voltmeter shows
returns 0.2 kV
